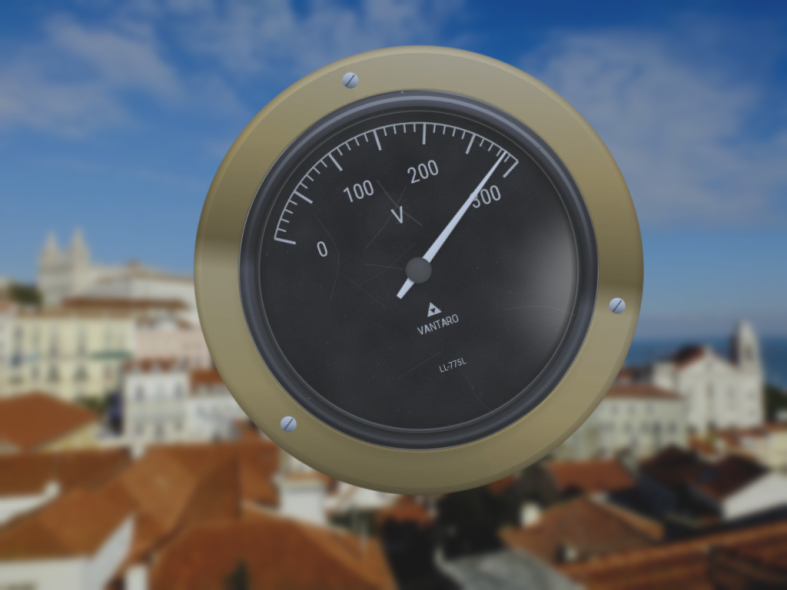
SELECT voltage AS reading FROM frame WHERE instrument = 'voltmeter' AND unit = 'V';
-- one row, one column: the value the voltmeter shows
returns 285 V
